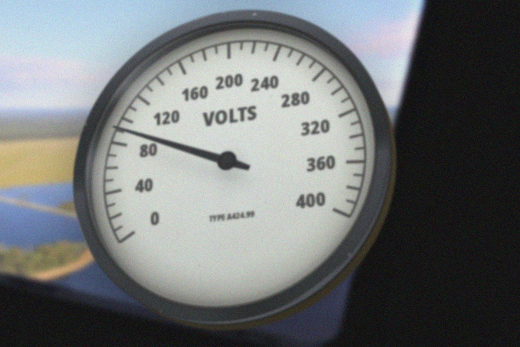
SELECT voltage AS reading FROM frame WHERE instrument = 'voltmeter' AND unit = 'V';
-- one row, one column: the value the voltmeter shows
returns 90 V
